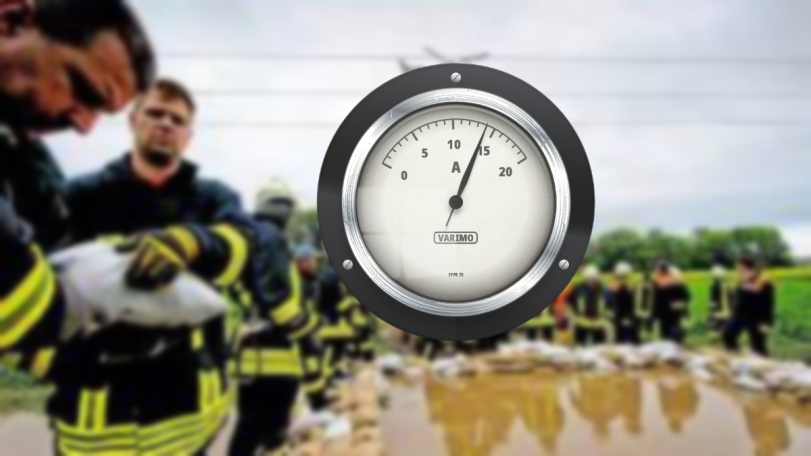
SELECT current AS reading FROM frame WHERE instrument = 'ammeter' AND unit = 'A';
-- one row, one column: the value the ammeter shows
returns 14 A
